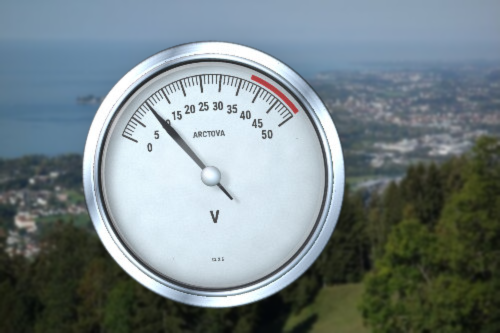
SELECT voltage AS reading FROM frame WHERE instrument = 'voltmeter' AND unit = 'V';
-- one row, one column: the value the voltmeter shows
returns 10 V
